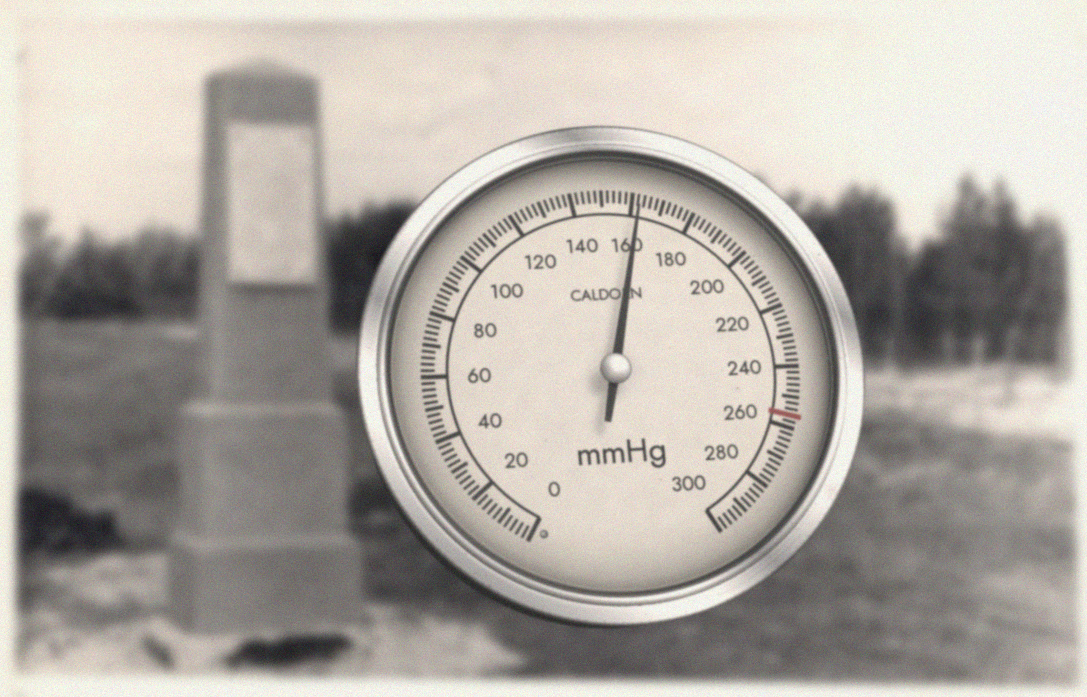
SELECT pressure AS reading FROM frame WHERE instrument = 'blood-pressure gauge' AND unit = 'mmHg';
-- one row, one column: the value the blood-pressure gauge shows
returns 162 mmHg
